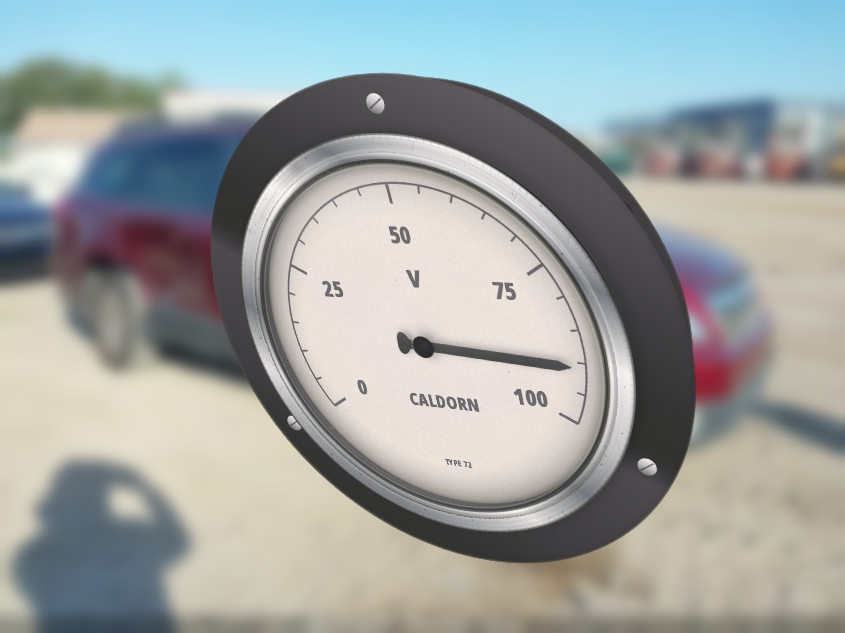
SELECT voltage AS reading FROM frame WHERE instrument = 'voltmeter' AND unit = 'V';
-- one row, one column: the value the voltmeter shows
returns 90 V
